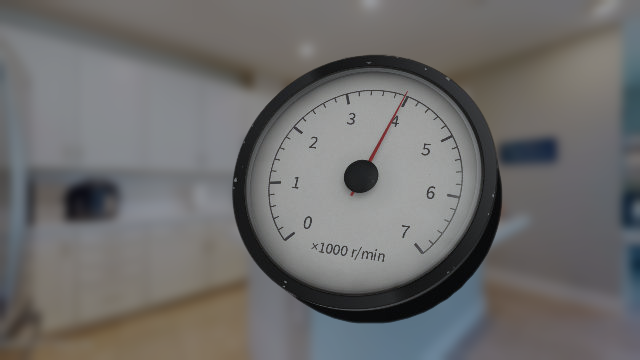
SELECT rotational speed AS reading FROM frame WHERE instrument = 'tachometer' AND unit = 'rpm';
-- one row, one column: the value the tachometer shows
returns 4000 rpm
